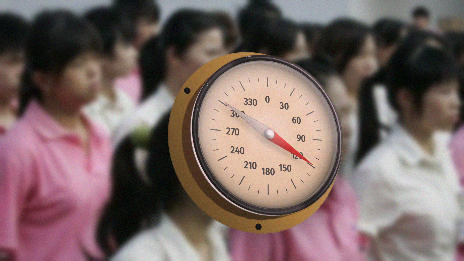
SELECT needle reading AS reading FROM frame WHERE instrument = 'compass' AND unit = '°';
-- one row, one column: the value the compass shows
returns 120 °
